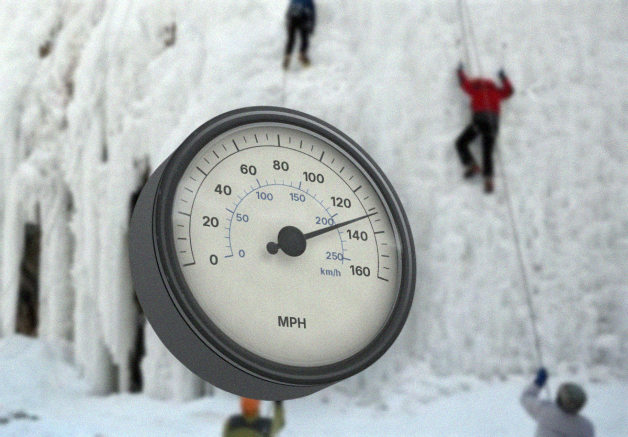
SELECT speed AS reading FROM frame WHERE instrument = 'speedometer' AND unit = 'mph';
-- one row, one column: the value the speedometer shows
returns 132.5 mph
